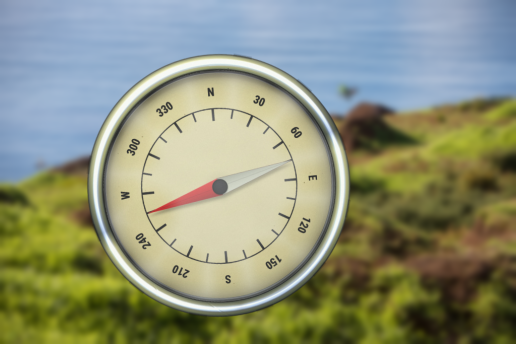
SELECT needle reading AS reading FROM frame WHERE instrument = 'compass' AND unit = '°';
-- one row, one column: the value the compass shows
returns 255 °
